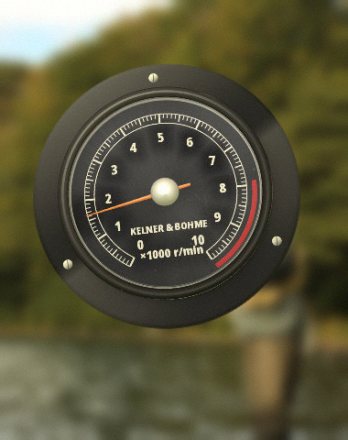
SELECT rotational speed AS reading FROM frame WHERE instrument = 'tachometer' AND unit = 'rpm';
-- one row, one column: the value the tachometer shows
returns 1600 rpm
